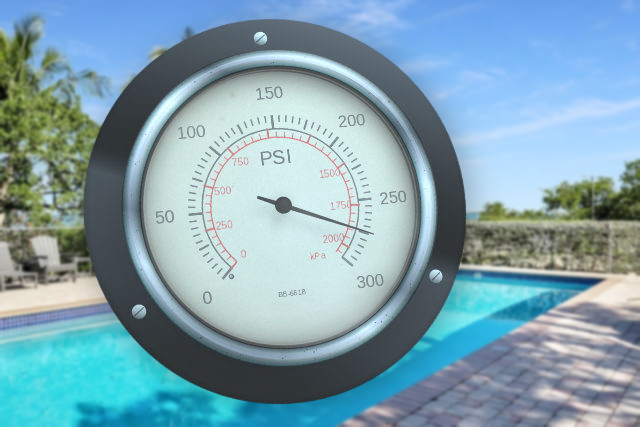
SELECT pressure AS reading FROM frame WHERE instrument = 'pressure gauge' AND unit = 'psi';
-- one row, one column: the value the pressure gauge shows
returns 275 psi
